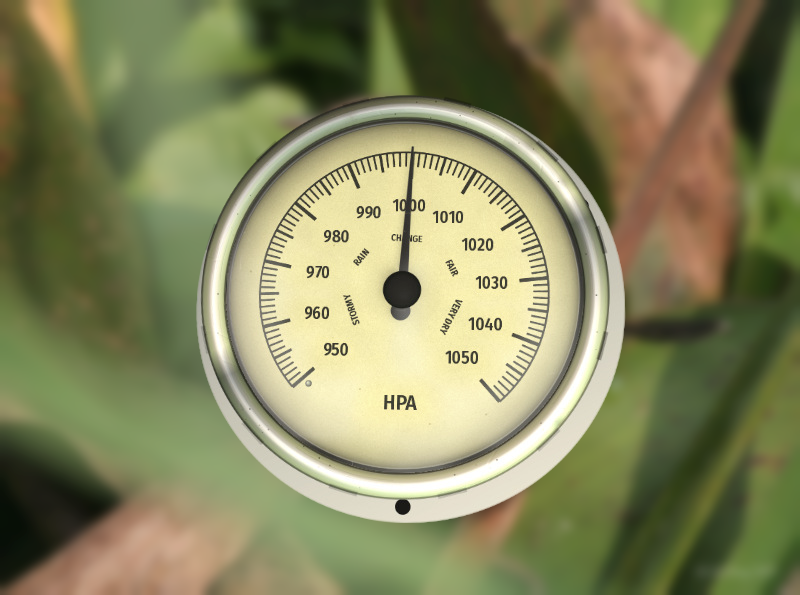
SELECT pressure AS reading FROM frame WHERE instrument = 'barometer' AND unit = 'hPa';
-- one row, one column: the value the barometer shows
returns 1000 hPa
